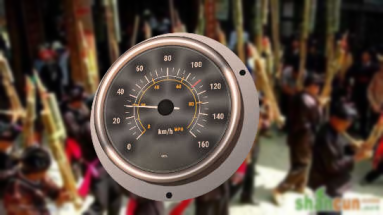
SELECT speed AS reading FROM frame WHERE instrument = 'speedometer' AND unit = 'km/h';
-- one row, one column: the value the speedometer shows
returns 30 km/h
